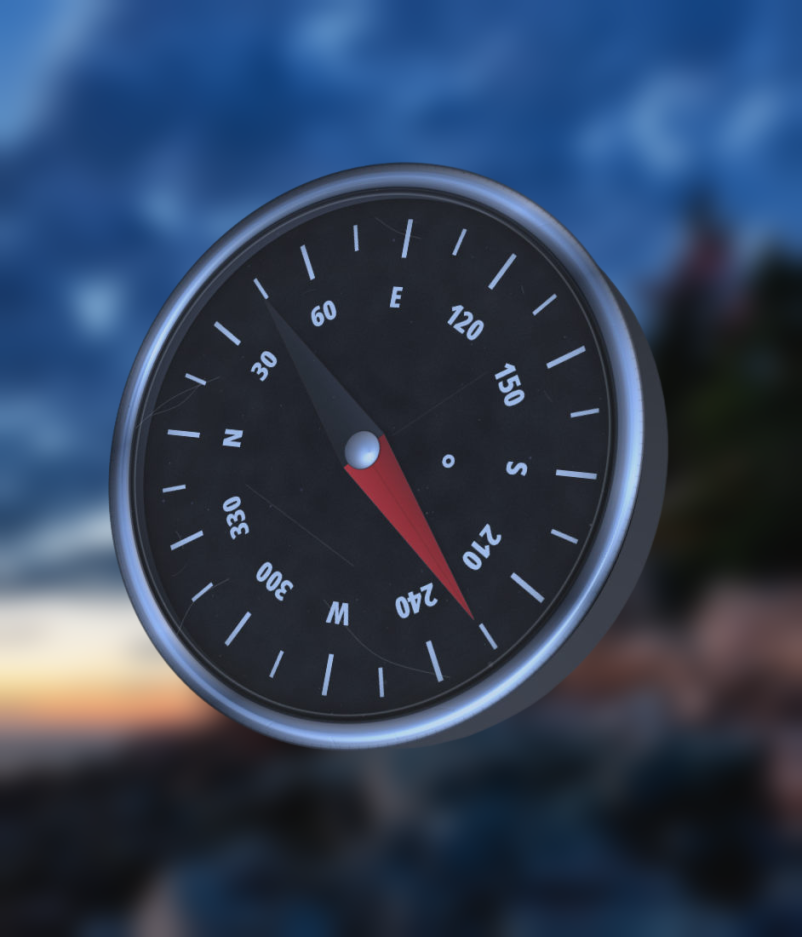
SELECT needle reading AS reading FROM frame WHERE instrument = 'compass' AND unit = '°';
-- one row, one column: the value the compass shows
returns 225 °
